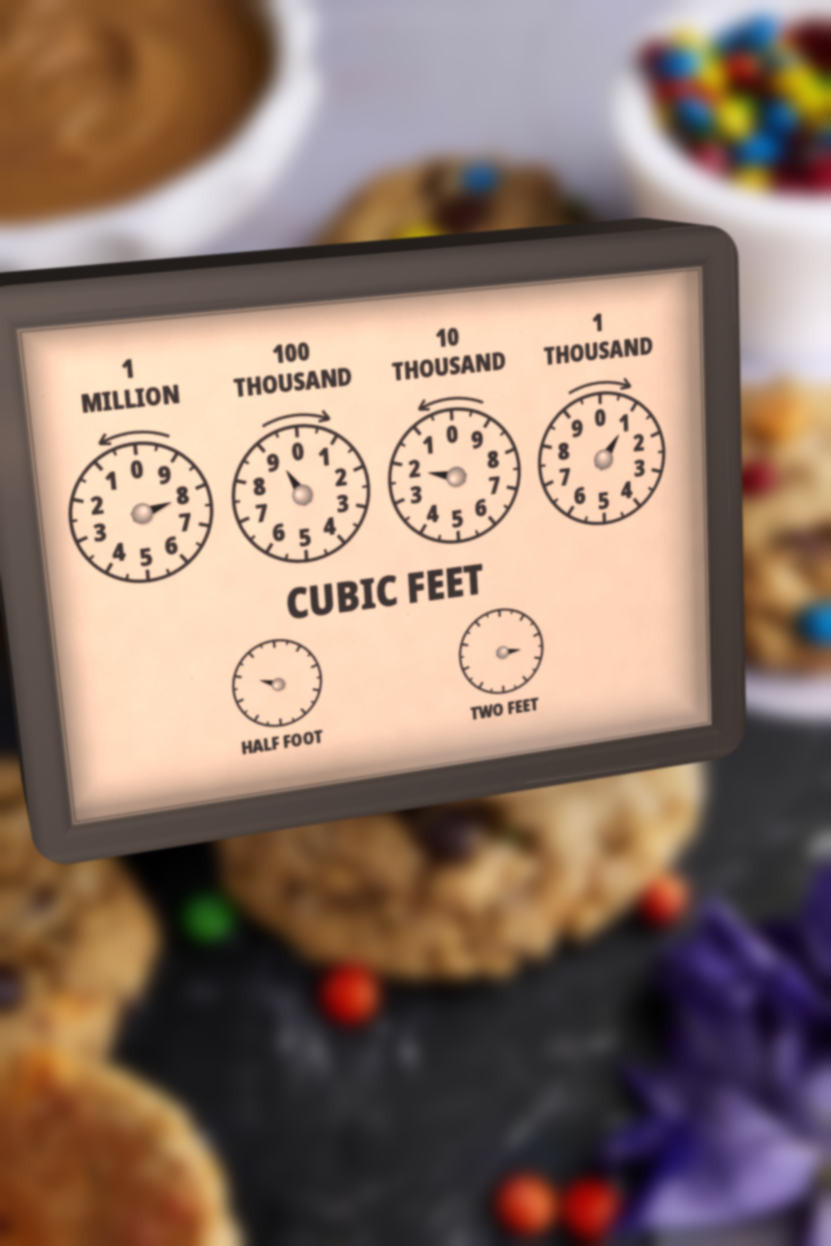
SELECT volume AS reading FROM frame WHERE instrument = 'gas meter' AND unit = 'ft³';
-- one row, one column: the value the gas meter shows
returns 792100 ft³
